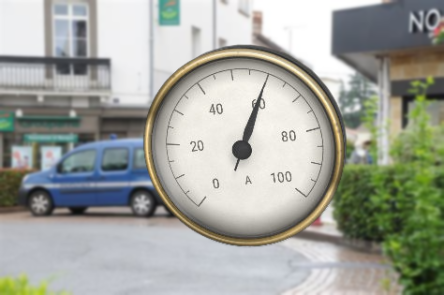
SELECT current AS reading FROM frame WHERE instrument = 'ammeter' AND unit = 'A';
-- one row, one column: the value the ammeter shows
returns 60 A
